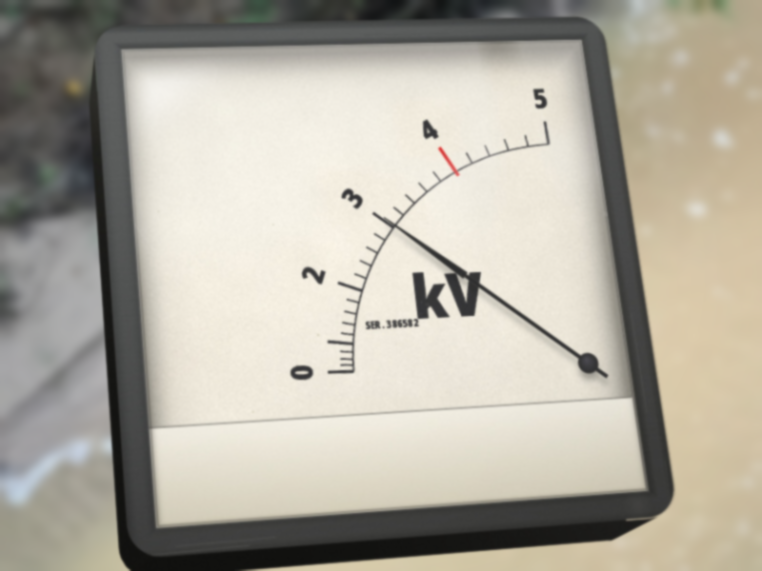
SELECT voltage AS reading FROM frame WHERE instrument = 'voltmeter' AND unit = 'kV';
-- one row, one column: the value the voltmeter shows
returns 3 kV
